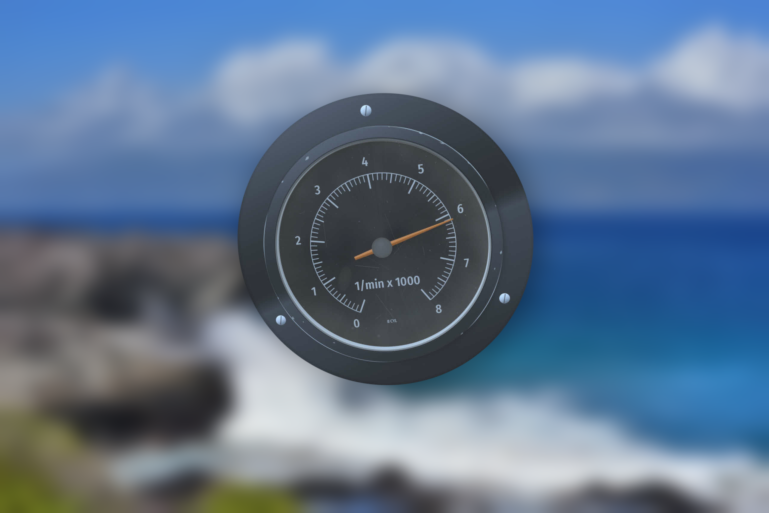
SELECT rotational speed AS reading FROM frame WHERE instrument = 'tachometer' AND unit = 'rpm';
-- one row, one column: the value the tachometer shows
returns 6100 rpm
